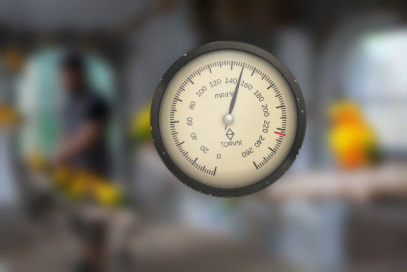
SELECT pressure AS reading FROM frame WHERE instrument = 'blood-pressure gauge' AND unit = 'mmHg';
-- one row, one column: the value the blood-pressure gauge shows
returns 150 mmHg
